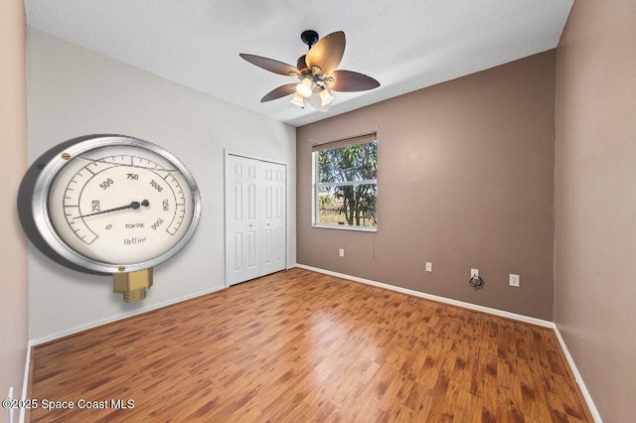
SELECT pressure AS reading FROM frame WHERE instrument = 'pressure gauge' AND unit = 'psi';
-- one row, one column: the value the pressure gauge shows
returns 175 psi
